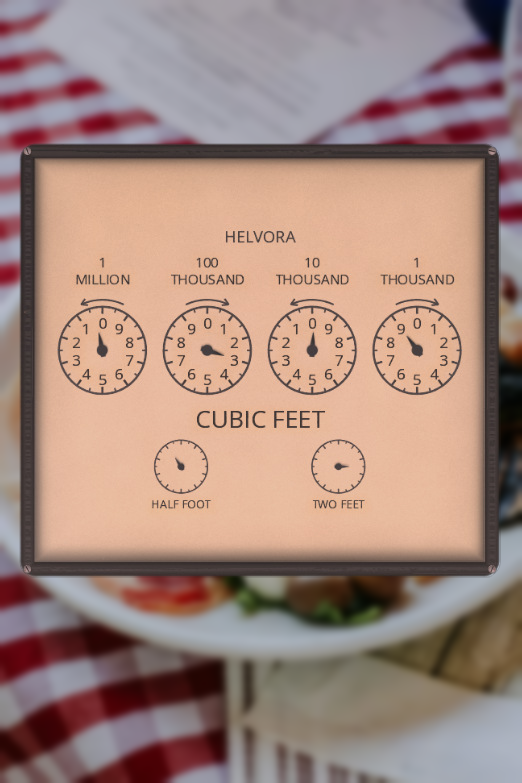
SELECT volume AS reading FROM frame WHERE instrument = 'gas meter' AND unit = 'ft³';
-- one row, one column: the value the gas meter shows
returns 29900 ft³
